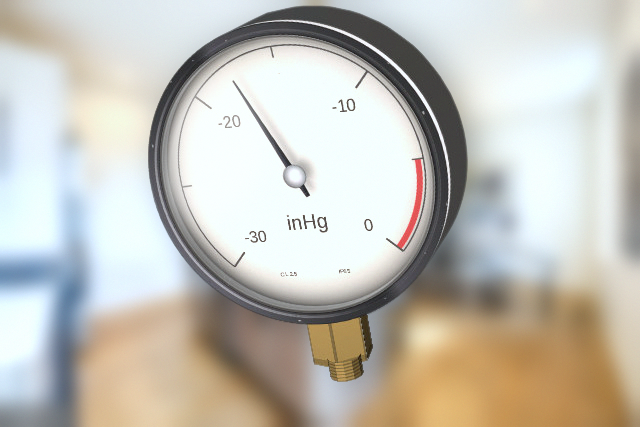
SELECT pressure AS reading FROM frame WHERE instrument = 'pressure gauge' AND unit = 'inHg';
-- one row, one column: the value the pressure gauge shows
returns -17.5 inHg
